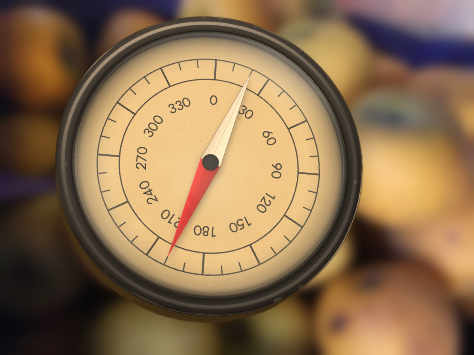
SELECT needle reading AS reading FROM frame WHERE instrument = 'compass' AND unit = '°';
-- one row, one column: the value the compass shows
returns 200 °
